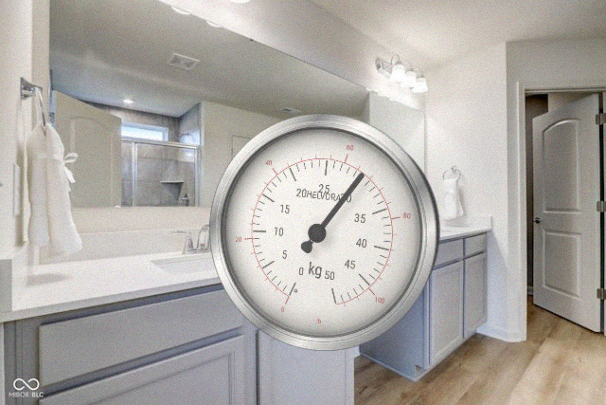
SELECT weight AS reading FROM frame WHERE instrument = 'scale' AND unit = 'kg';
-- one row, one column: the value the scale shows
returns 30 kg
